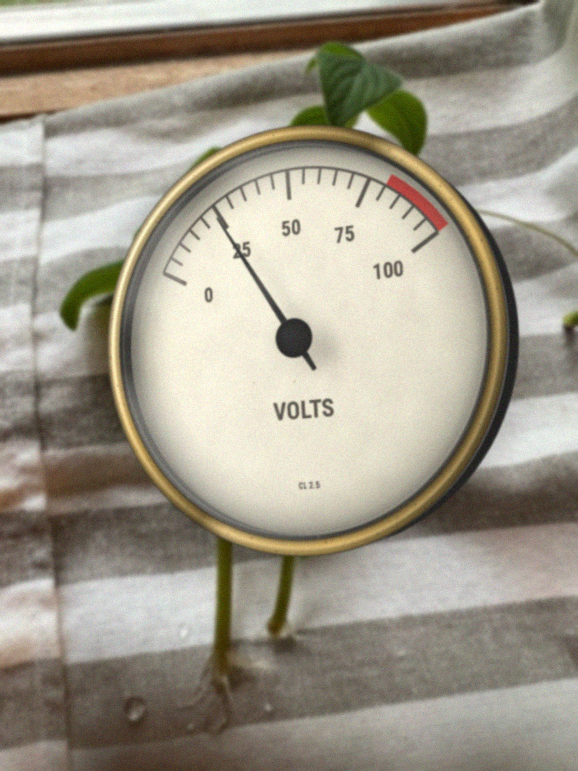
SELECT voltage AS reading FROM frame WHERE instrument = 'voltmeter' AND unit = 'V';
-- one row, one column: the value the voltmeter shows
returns 25 V
